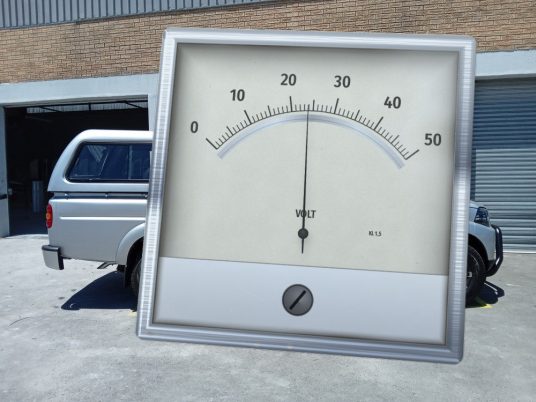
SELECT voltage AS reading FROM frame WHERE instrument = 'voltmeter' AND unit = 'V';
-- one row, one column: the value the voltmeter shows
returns 24 V
